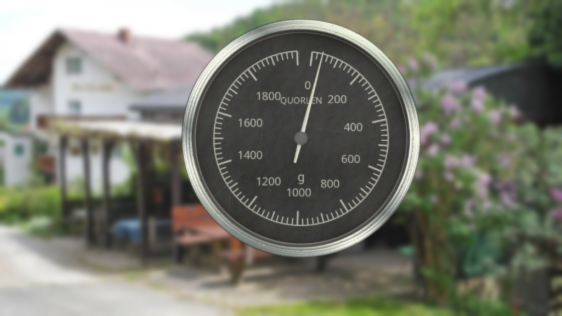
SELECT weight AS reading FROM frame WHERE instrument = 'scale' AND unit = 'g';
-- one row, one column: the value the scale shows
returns 40 g
